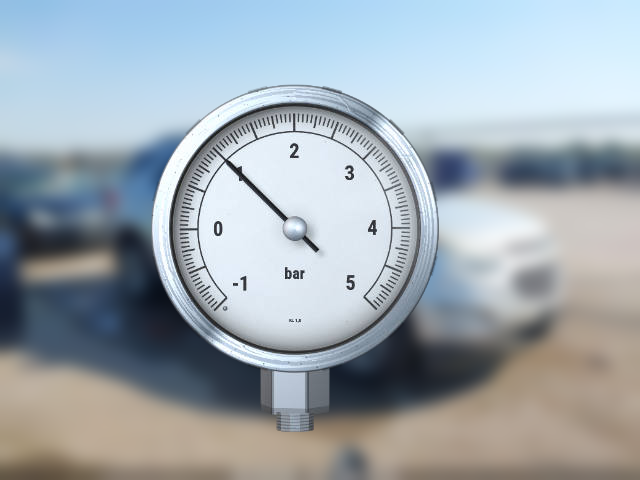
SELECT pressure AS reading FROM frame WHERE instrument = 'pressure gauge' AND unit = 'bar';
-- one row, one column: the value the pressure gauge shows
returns 1 bar
